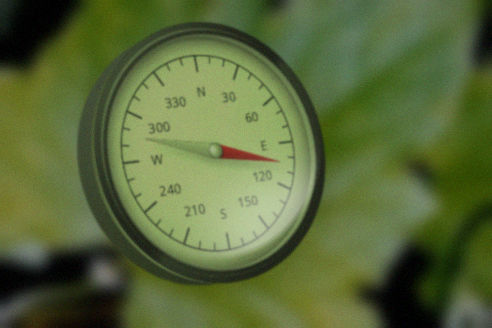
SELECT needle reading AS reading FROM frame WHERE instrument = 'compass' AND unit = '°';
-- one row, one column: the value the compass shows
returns 105 °
